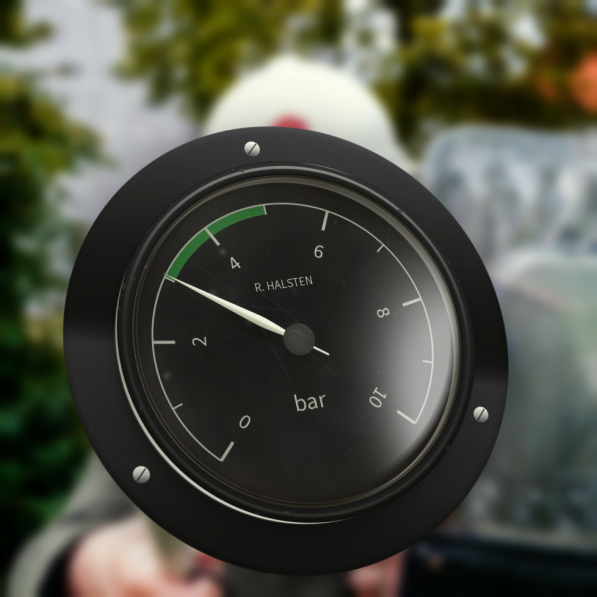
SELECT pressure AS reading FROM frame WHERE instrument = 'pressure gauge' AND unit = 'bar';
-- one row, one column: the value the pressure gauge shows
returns 3 bar
